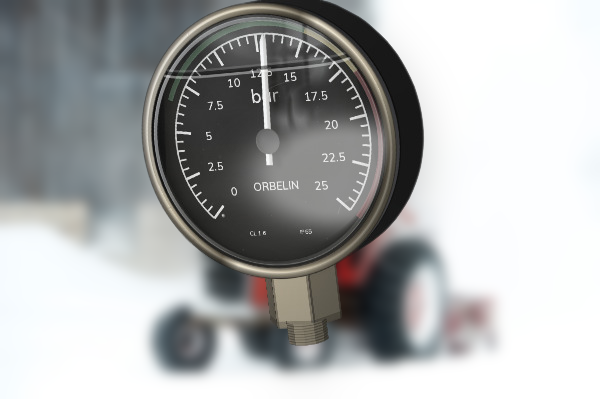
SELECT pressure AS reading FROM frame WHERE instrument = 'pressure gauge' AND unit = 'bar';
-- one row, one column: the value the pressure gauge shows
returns 13 bar
